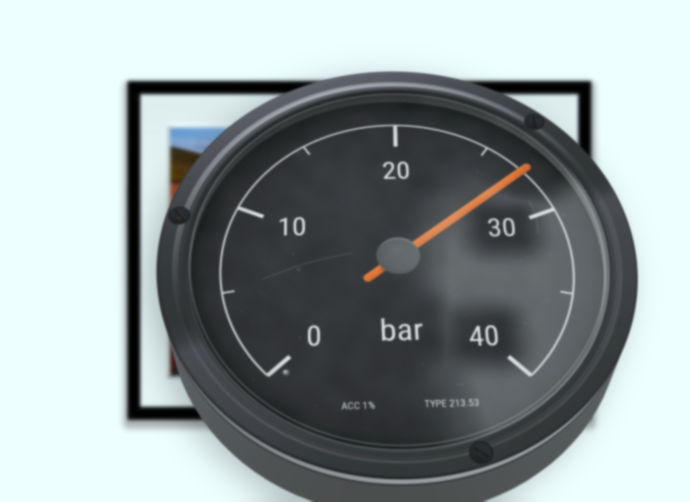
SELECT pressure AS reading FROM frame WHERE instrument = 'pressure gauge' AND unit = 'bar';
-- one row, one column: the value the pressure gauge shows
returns 27.5 bar
